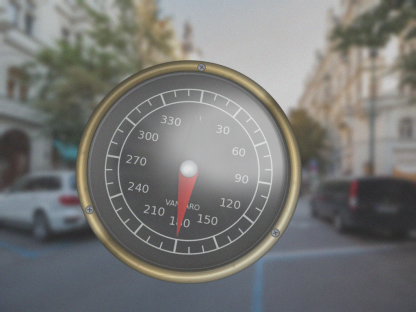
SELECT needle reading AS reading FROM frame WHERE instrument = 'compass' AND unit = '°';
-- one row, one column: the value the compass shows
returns 180 °
